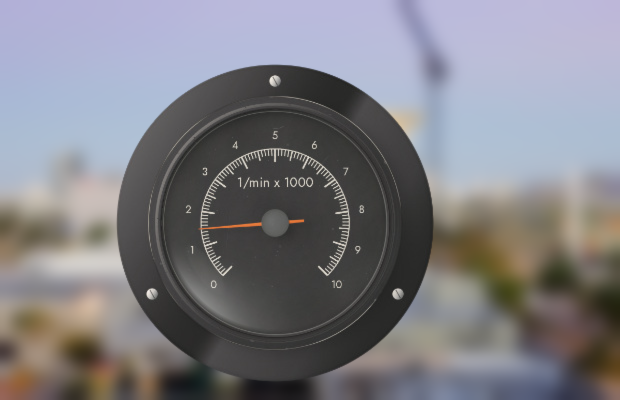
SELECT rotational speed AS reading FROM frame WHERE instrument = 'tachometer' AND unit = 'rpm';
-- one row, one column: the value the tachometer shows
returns 1500 rpm
